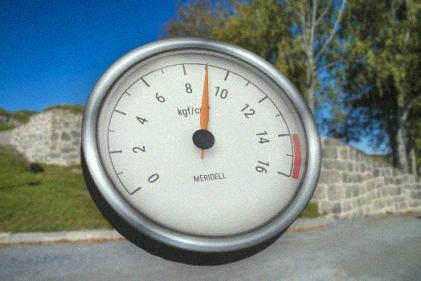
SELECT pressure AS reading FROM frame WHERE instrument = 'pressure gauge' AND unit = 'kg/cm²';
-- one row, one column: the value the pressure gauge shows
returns 9 kg/cm²
